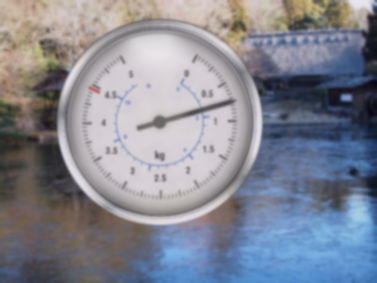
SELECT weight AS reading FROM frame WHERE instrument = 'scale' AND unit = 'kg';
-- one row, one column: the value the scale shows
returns 0.75 kg
